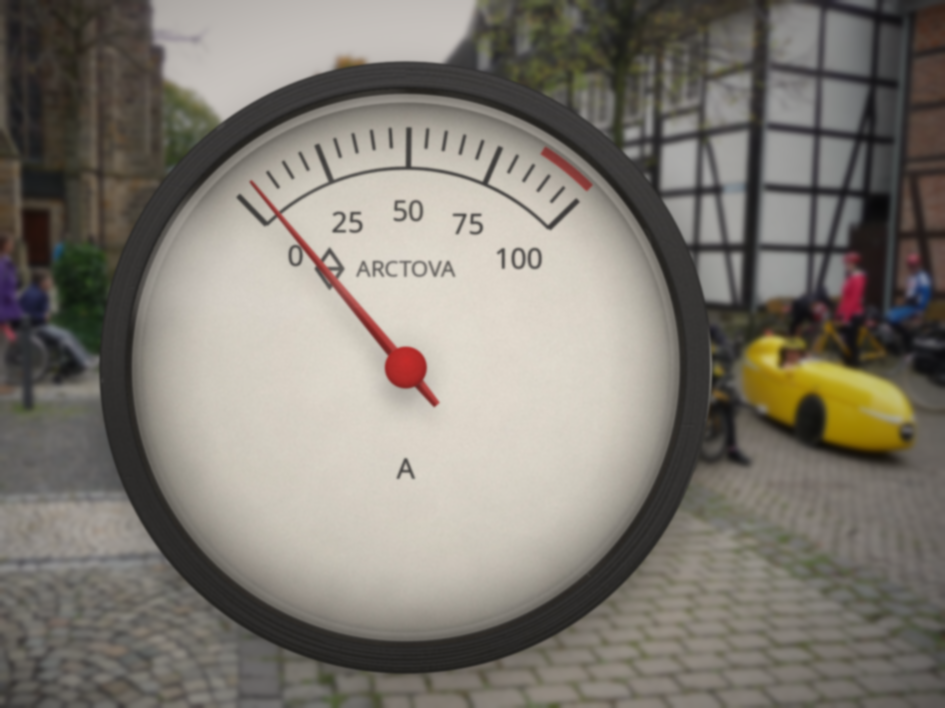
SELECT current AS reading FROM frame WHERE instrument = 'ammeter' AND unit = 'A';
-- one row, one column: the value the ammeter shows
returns 5 A
